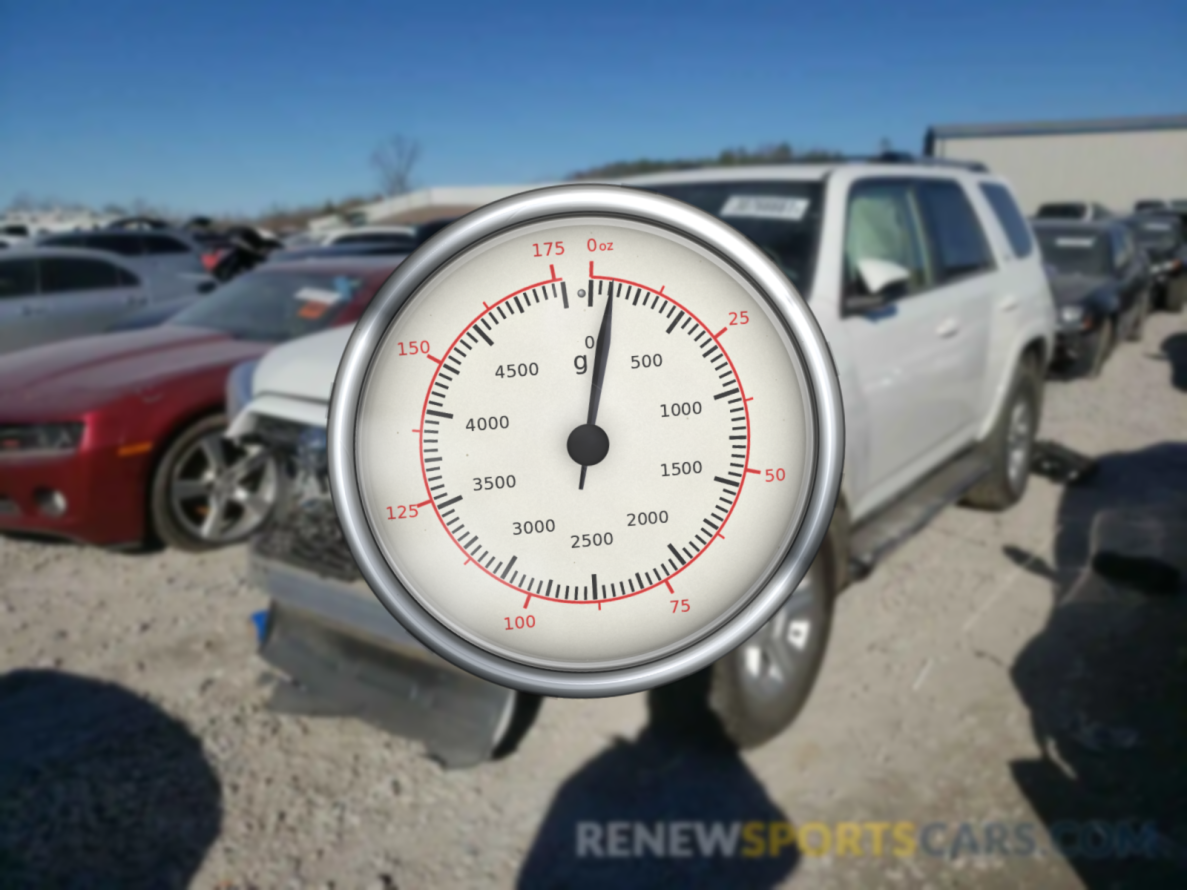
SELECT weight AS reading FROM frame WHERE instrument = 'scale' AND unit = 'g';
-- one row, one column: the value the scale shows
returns 100 g
